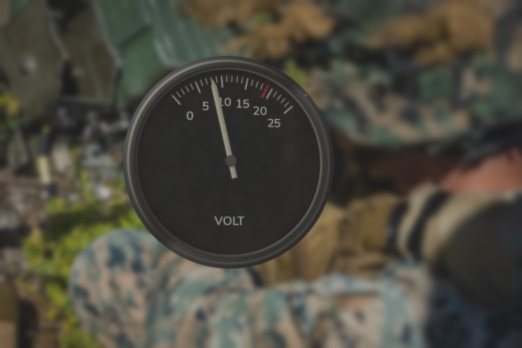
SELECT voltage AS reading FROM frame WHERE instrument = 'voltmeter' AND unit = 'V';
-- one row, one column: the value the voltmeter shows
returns 8 V
